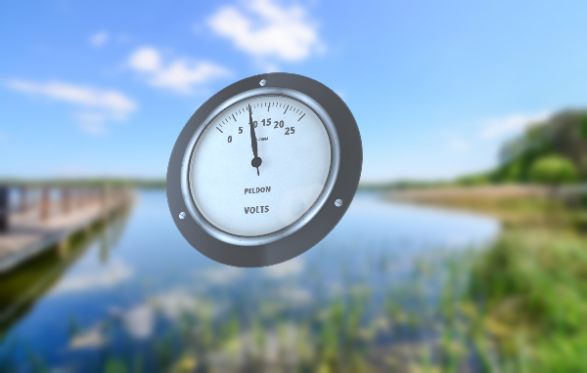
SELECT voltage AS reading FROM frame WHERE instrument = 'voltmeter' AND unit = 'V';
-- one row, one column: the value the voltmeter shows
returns 10 V
